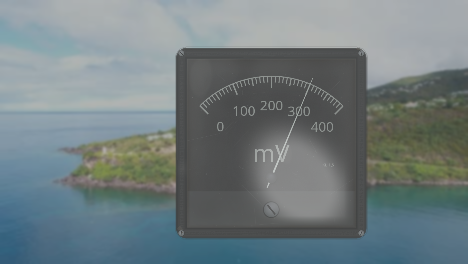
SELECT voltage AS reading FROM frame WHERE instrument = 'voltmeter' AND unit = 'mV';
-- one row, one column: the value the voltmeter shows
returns 300 mV
